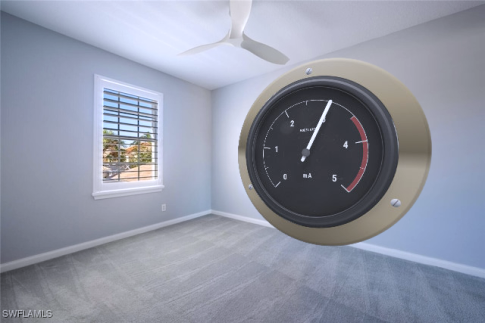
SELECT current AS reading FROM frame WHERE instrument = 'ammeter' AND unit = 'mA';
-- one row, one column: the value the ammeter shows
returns 3 mA
